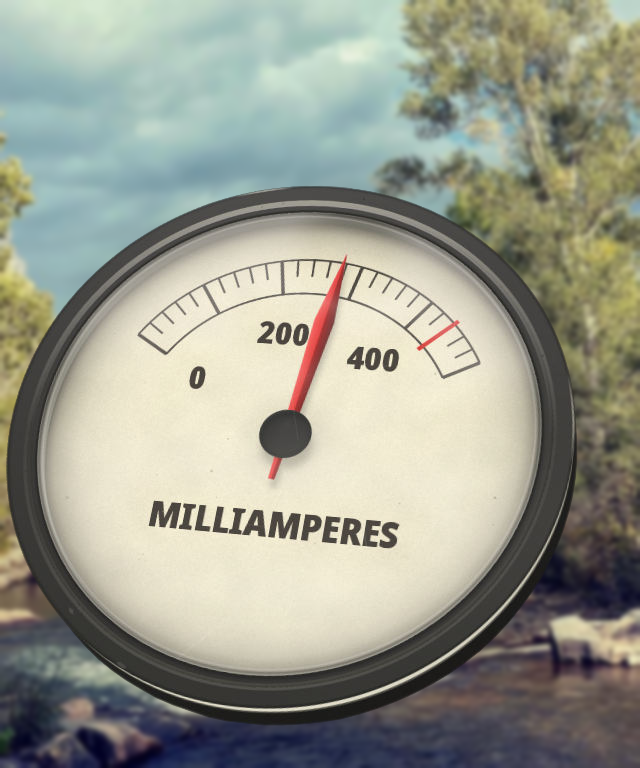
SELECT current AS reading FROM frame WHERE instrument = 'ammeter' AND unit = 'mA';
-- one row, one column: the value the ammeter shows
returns 280 mA
